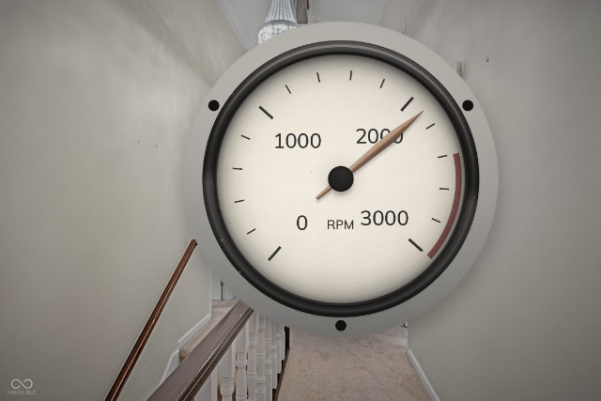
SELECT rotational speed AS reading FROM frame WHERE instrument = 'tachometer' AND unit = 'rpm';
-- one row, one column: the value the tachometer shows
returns 2100 rpm
